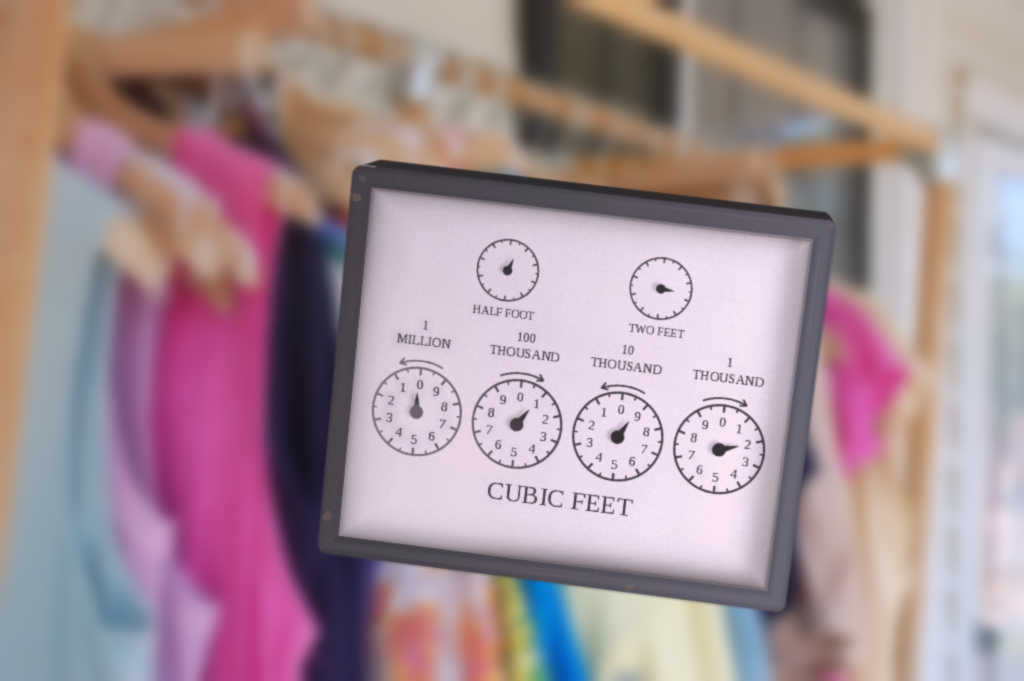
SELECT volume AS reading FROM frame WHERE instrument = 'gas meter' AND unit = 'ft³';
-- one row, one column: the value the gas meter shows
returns 9200 ft³
